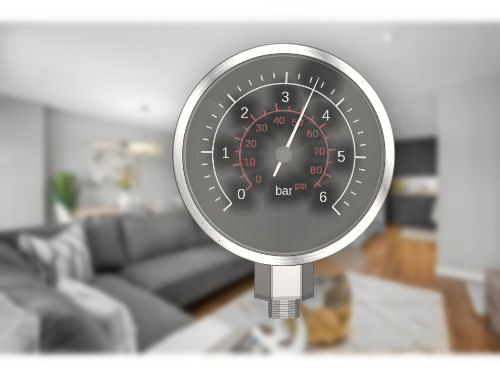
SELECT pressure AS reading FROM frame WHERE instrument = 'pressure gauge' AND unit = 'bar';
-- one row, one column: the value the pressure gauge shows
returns 3.5 bar
